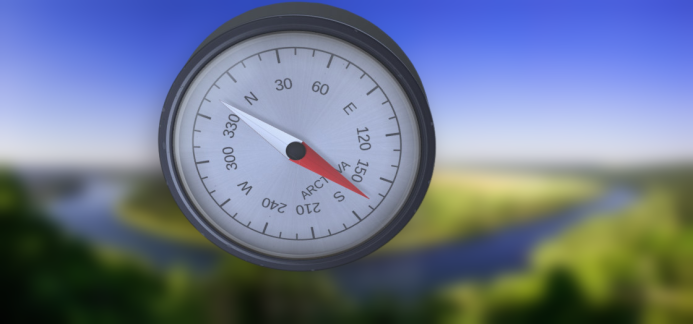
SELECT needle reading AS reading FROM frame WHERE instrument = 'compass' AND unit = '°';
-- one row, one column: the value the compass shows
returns 165 °
